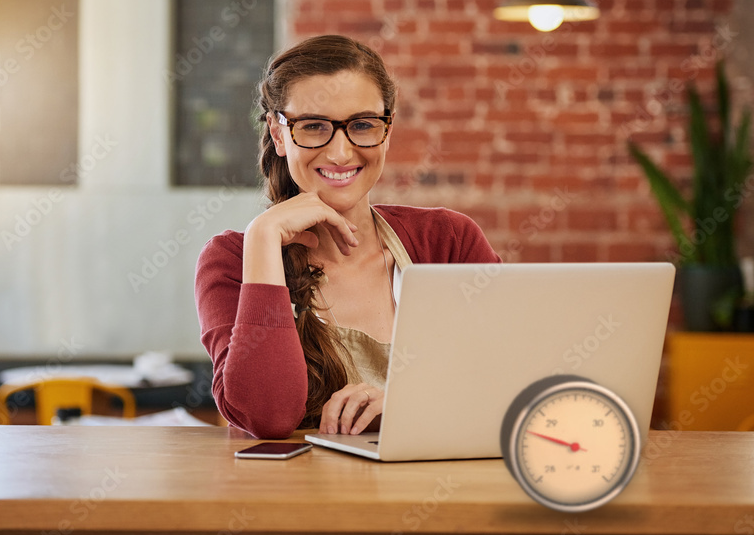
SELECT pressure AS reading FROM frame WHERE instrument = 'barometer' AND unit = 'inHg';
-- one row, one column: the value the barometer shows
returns 28.7 inHg
